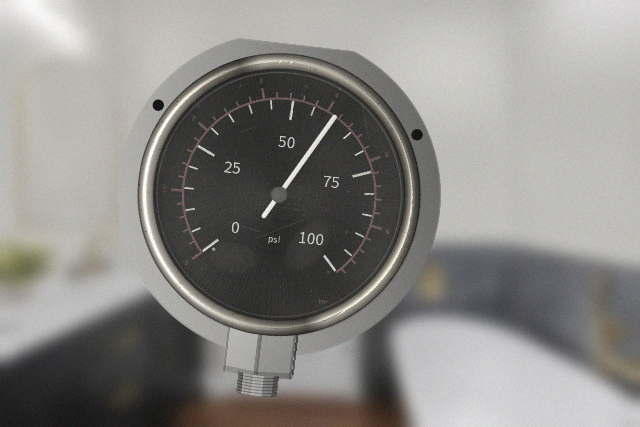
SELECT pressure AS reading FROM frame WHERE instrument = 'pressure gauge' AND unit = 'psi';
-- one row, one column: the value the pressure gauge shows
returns 60 psi
